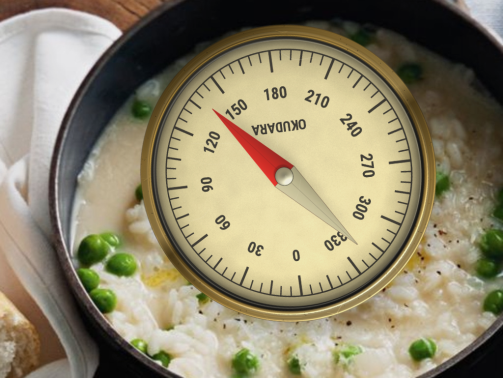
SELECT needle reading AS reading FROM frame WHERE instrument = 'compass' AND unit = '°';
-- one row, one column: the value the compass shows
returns 140 °
